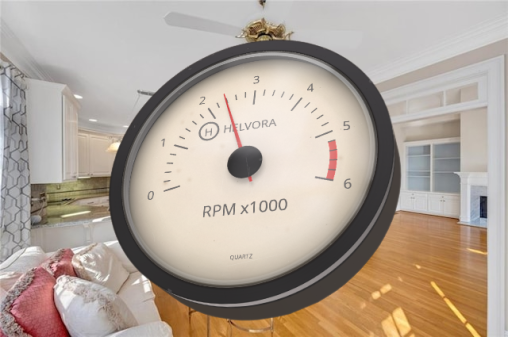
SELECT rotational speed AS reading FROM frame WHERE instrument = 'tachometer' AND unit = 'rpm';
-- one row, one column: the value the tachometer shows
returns 2400 rpm
